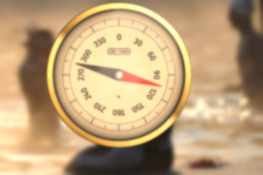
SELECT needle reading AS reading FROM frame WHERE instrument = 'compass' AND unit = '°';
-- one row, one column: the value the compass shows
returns 105 °
